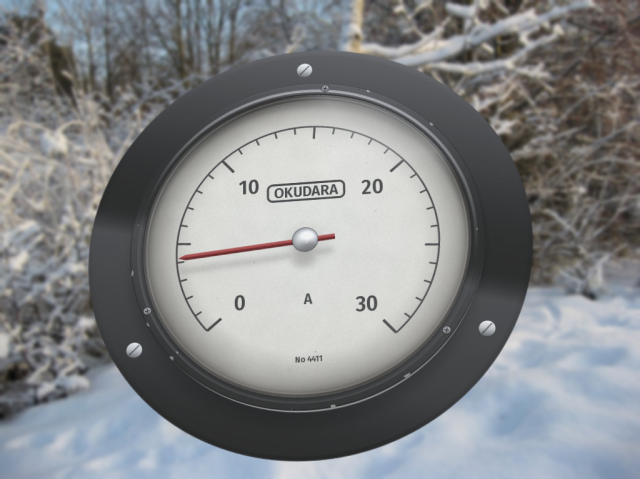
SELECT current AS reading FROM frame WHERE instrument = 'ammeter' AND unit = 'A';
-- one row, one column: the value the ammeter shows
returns 4 A
